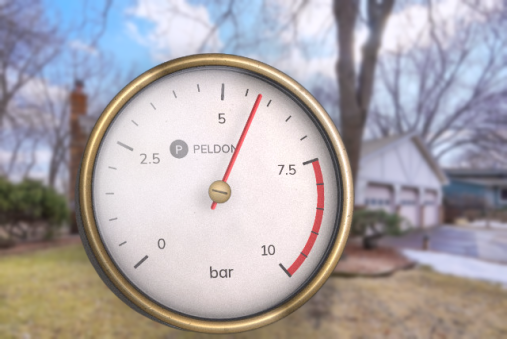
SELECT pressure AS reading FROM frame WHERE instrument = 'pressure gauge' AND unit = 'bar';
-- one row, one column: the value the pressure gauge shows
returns 5.75 bar
